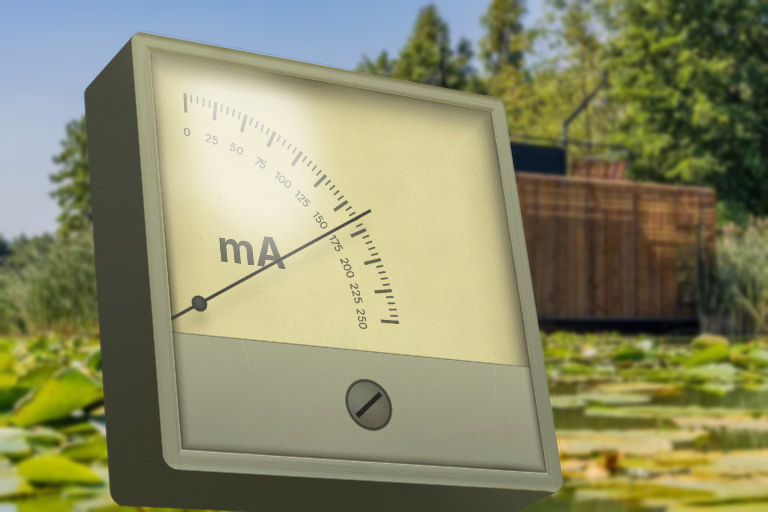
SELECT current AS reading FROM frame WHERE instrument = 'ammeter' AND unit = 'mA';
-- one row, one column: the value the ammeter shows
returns 165 mA
